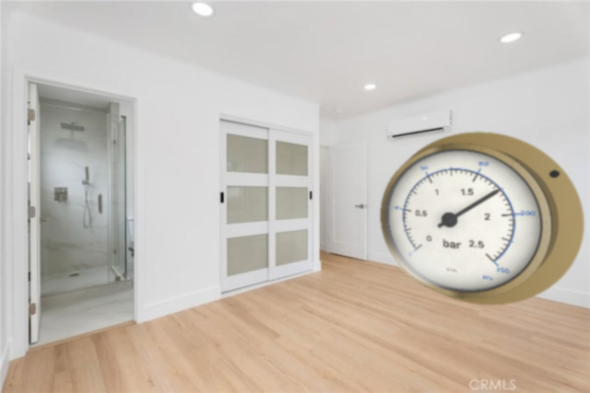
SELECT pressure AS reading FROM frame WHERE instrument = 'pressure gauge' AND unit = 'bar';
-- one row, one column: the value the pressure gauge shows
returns 1.75 bar
